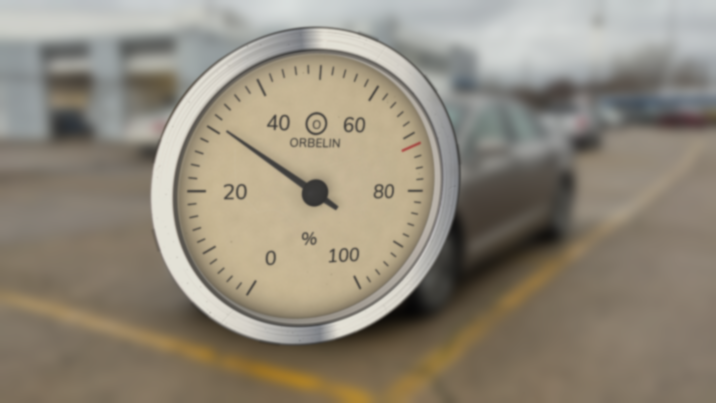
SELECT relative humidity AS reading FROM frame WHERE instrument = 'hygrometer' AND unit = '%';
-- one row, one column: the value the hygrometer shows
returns 31 %
